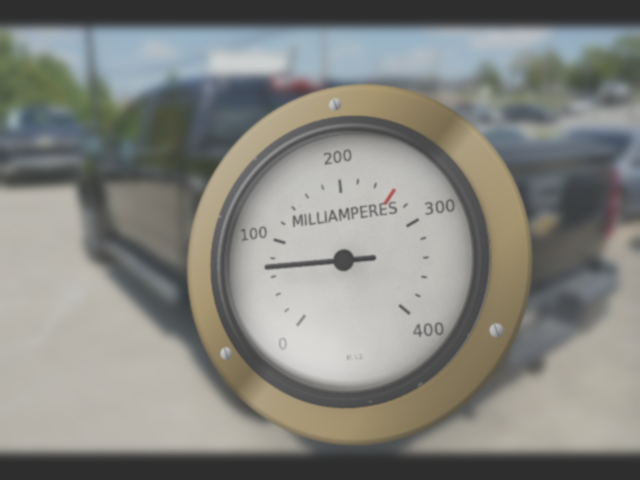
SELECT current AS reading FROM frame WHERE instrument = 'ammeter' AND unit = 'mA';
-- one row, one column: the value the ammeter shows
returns 70 mA
